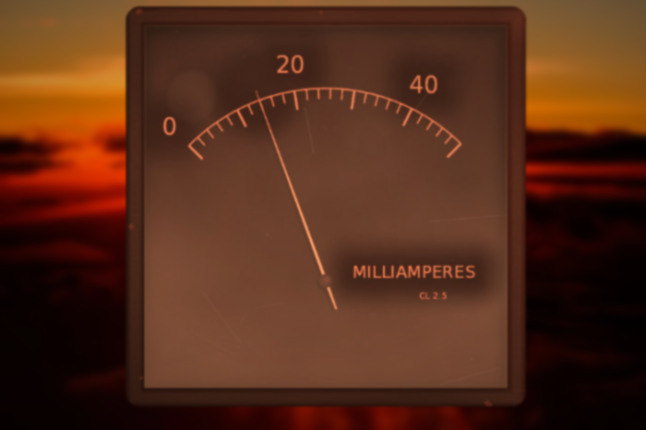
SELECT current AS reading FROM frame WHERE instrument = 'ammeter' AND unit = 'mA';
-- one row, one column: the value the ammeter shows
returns 14 mA
